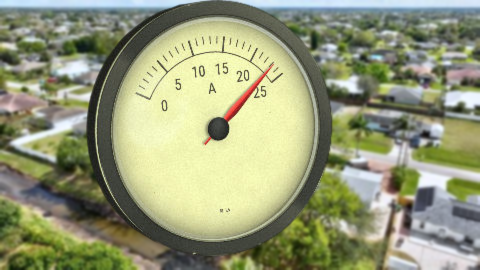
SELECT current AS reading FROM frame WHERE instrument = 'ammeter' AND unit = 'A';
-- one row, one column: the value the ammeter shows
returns 23 A
